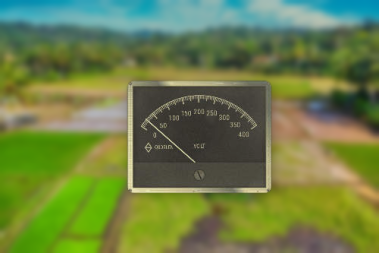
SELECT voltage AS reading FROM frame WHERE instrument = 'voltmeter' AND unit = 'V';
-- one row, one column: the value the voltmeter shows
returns 25 V
